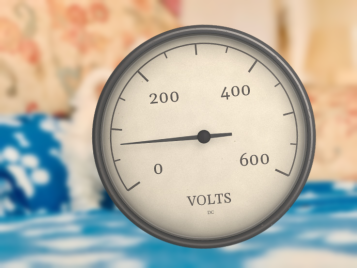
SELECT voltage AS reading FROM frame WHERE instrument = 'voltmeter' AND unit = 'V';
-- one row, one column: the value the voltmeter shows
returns 75 V
